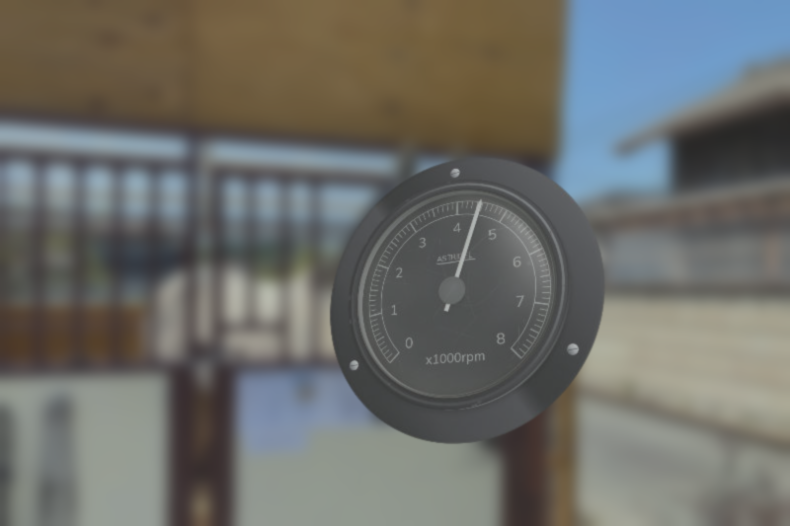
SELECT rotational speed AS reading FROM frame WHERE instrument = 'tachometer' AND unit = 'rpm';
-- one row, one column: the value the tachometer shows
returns 4500 rpm
